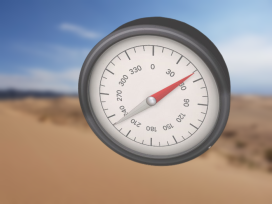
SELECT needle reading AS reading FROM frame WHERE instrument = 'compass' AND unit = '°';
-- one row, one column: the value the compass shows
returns 50 °
